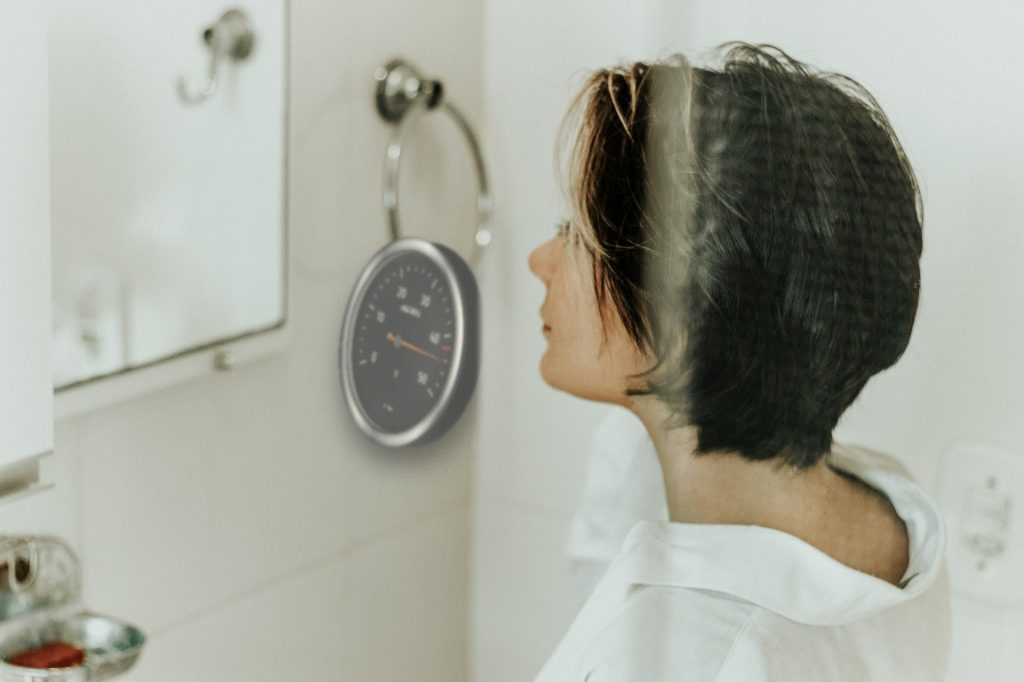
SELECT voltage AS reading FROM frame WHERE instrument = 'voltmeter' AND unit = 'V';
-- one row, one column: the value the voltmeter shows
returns 44 V
